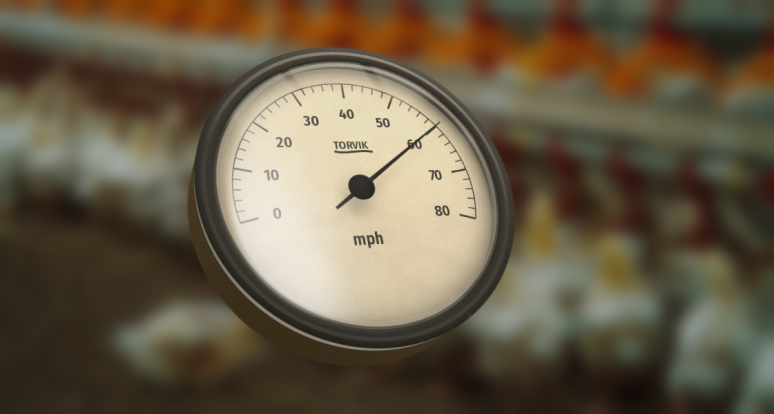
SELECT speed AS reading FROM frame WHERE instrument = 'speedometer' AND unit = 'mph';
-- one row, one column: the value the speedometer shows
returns 60 mph
